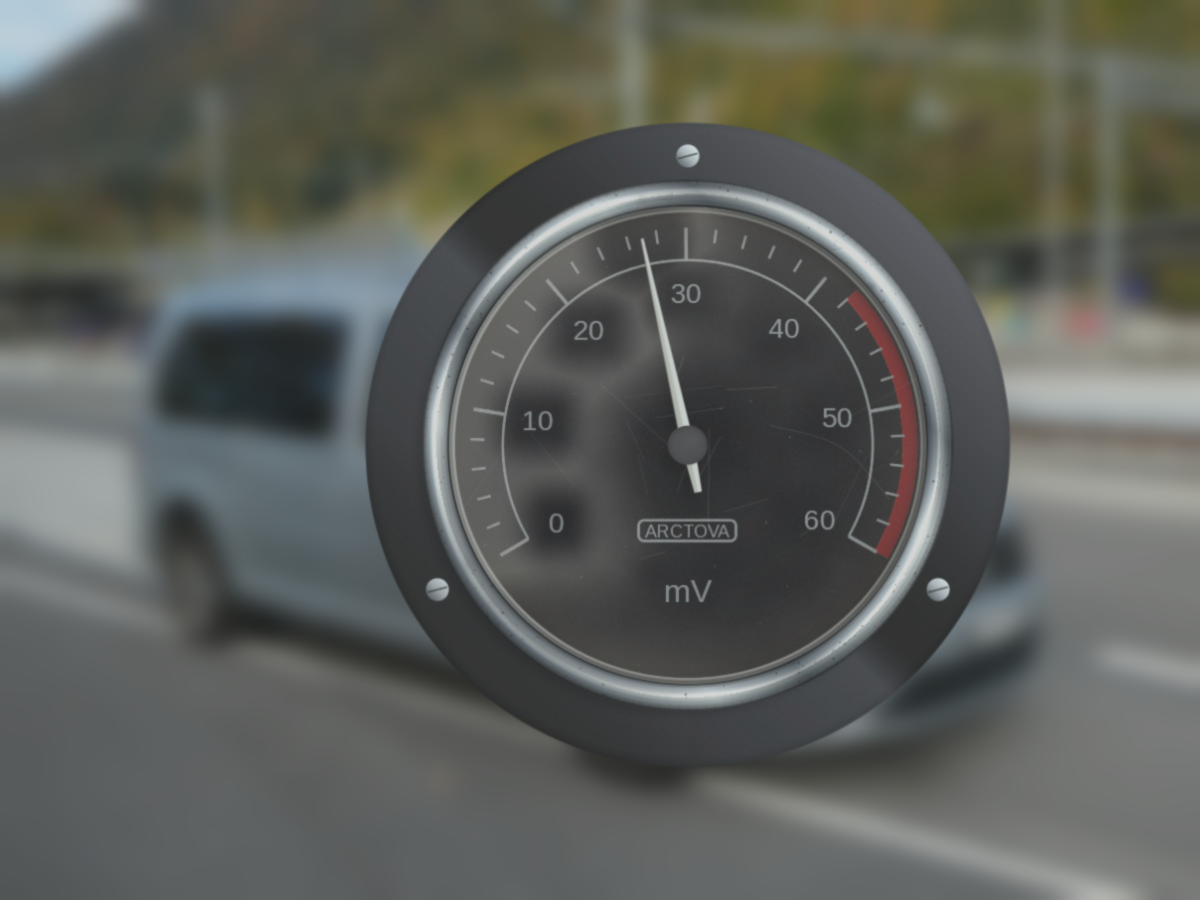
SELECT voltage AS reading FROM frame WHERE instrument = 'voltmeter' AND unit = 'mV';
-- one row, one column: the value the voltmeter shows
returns 27 mV
